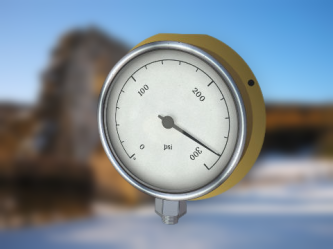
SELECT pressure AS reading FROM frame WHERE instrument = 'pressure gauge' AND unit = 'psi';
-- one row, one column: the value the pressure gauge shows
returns 280 psi
